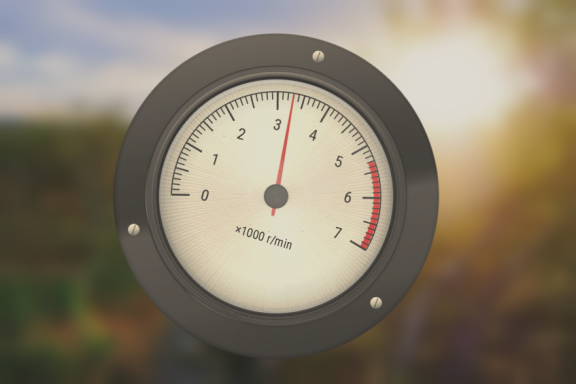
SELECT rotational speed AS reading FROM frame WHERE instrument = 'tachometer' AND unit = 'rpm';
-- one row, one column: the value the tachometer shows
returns 3300 rpm
